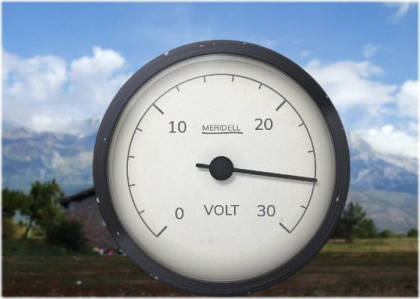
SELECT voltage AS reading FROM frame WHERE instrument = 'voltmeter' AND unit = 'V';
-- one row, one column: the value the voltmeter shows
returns 26 V
